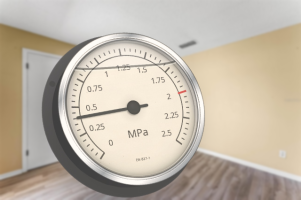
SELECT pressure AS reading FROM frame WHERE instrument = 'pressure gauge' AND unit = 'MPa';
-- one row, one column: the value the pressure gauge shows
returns 0.4 MPa
